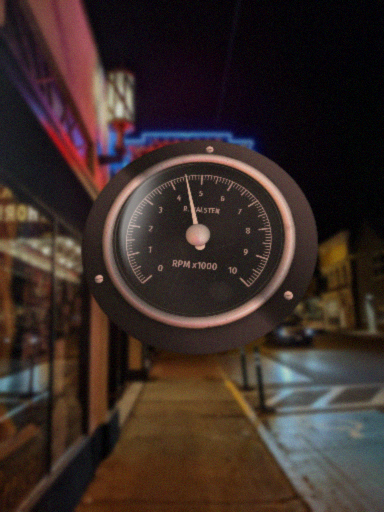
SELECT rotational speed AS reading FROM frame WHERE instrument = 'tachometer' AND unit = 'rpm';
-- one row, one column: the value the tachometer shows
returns 4500 rpm
